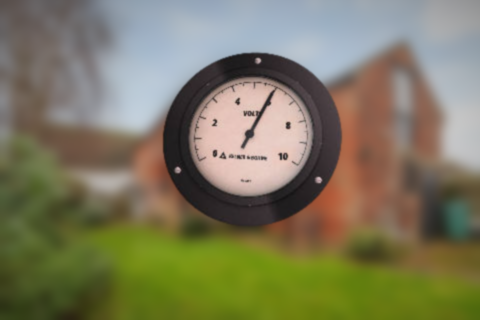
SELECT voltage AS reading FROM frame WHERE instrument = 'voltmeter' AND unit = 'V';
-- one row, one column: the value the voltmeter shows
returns 6 V
